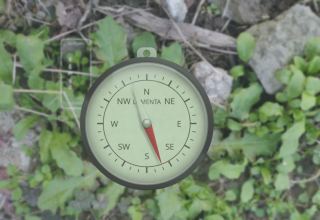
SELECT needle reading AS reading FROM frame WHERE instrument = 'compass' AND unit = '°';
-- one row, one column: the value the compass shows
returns 160 °
